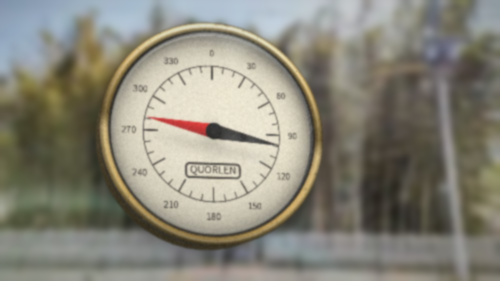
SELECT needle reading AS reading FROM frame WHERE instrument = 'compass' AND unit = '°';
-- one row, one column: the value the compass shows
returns 280 °
